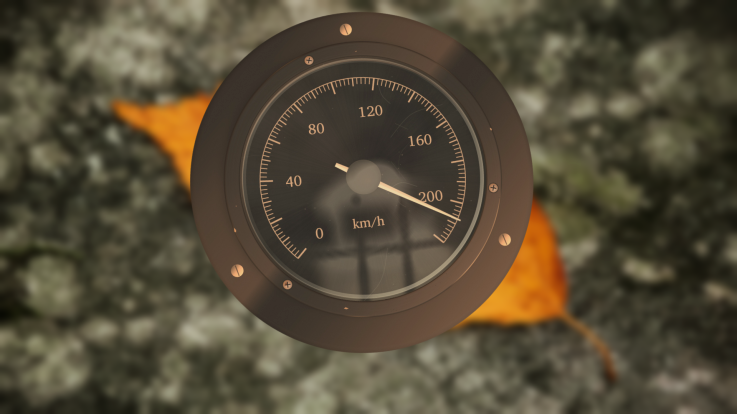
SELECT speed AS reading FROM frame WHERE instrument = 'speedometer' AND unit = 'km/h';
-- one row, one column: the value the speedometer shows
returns 208 km/h
